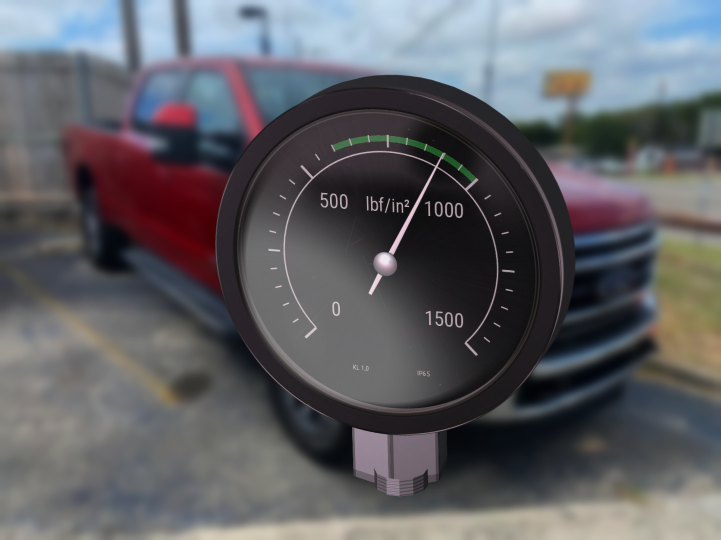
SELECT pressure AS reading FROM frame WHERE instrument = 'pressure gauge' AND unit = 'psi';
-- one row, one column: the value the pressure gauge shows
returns 900 psi
